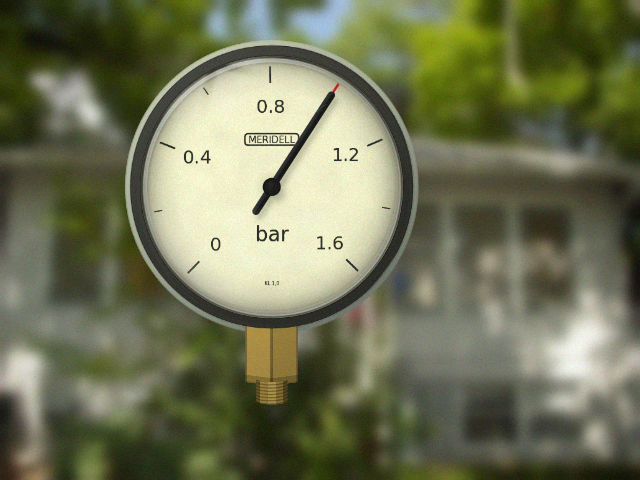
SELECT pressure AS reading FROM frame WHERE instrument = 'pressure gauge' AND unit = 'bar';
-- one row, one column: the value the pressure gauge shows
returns 1 bar
